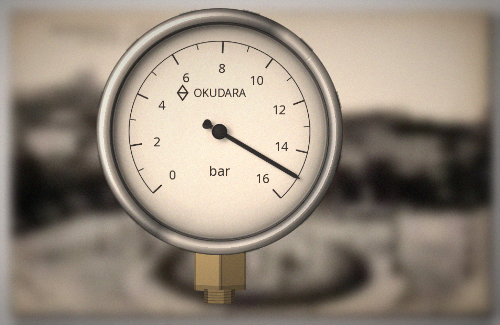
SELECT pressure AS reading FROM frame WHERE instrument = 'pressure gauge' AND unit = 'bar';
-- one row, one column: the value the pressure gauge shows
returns 15 bar
